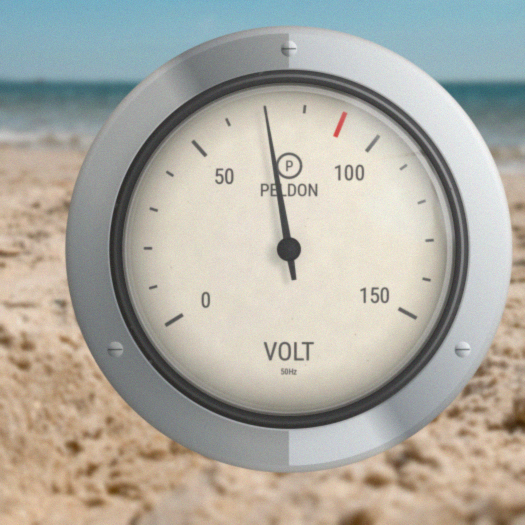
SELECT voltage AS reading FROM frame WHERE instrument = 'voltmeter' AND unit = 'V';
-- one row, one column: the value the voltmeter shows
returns 70 V
